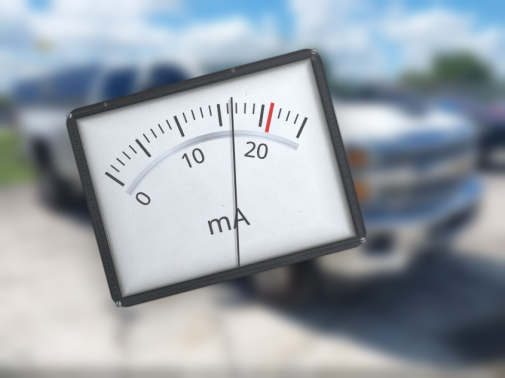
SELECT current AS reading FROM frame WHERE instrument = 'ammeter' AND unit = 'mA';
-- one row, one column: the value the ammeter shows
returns 16.5 mA
